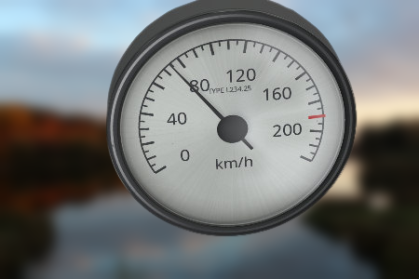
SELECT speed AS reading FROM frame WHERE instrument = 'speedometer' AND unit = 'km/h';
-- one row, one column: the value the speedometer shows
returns 75 km/h
